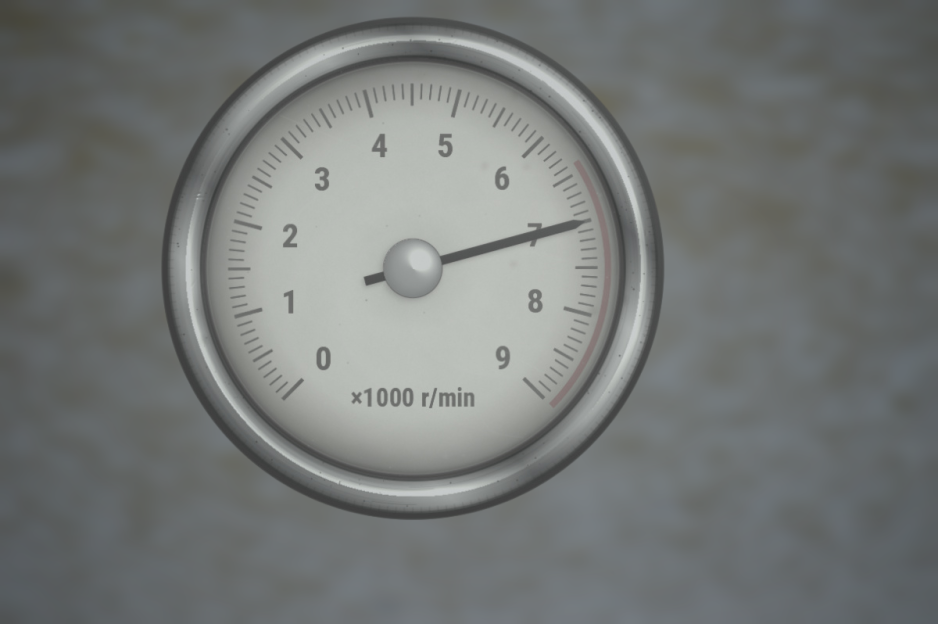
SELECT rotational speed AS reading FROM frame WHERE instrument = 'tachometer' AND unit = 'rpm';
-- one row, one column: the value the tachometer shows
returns 7000 rpm
